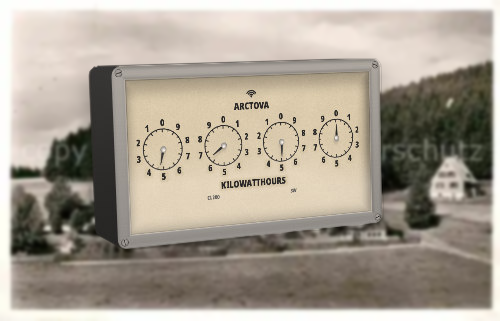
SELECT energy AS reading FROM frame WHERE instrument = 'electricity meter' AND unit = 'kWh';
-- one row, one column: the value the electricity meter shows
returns 4650 kWh
